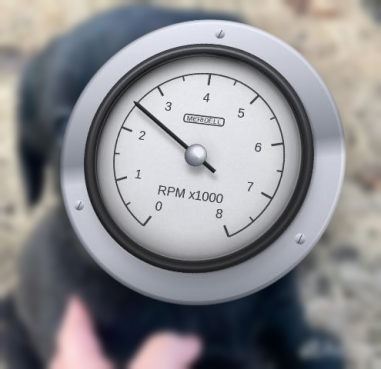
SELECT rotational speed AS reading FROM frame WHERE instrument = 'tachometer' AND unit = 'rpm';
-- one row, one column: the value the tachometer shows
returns 2500 rpm
